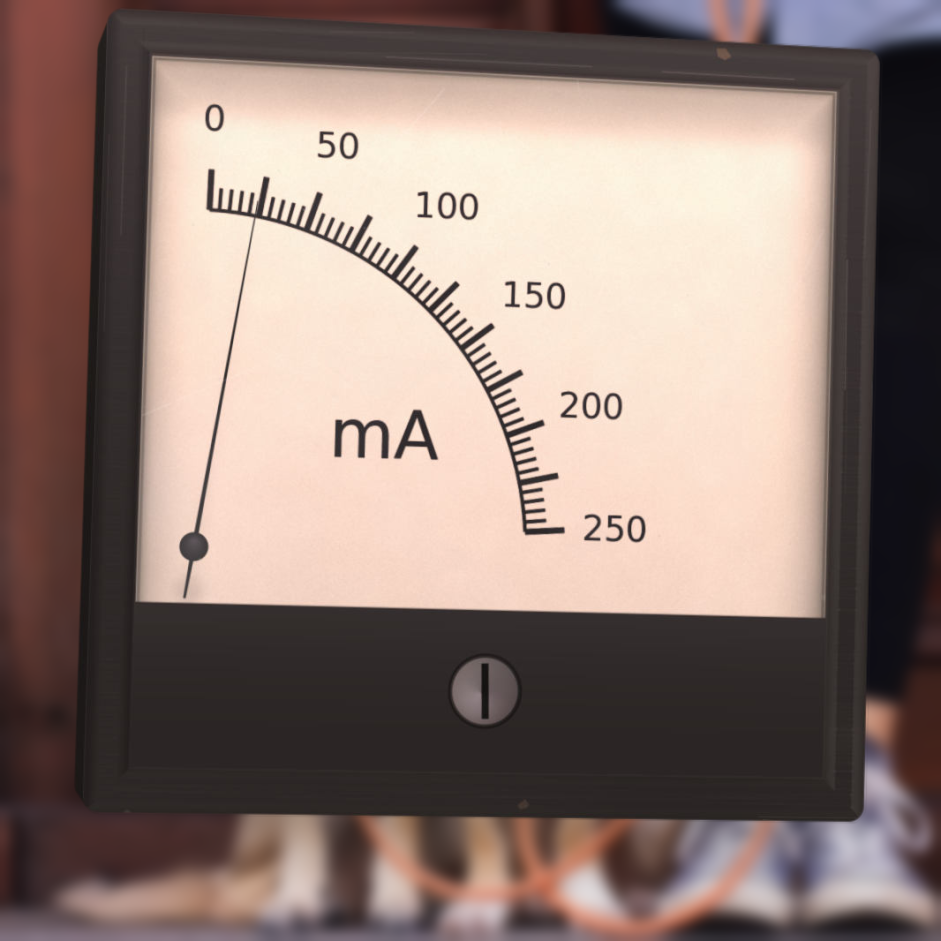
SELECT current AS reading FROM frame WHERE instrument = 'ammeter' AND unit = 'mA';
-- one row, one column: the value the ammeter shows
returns 22.5 mA
